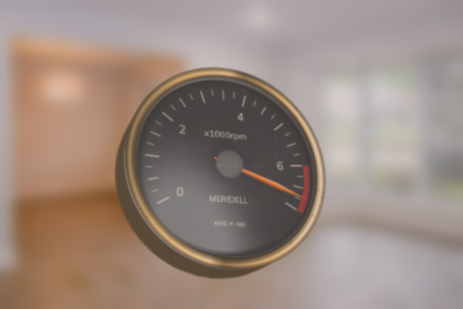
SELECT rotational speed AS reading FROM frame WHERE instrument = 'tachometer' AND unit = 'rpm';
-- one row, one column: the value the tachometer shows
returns 6750 rpm
